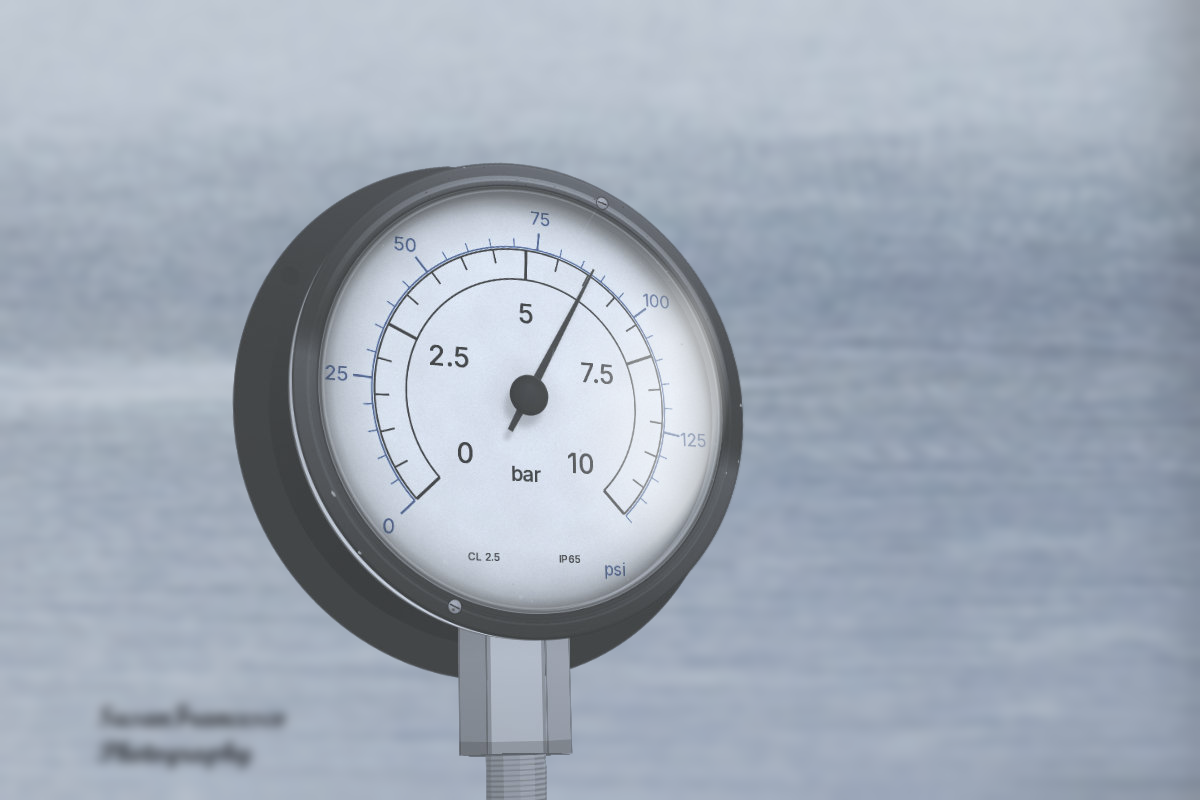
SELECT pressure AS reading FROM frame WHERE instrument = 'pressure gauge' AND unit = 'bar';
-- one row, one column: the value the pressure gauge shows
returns 6 bar
